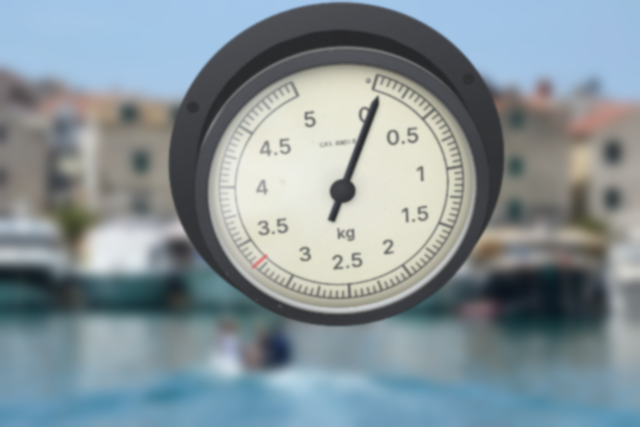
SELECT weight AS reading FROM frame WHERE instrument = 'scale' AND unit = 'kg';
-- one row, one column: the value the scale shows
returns 0.05 kg
